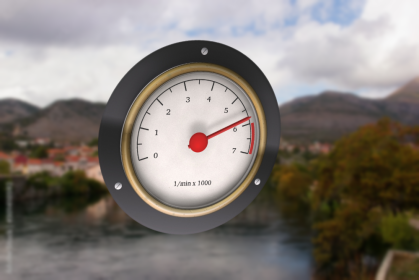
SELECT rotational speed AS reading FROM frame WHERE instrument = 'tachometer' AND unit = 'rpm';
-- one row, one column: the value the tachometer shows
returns 5750 rpm
